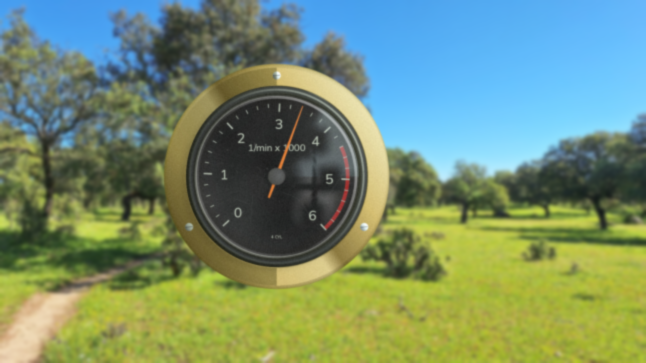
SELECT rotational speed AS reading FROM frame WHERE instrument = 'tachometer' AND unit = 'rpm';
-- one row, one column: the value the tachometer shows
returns 3400 rpm
